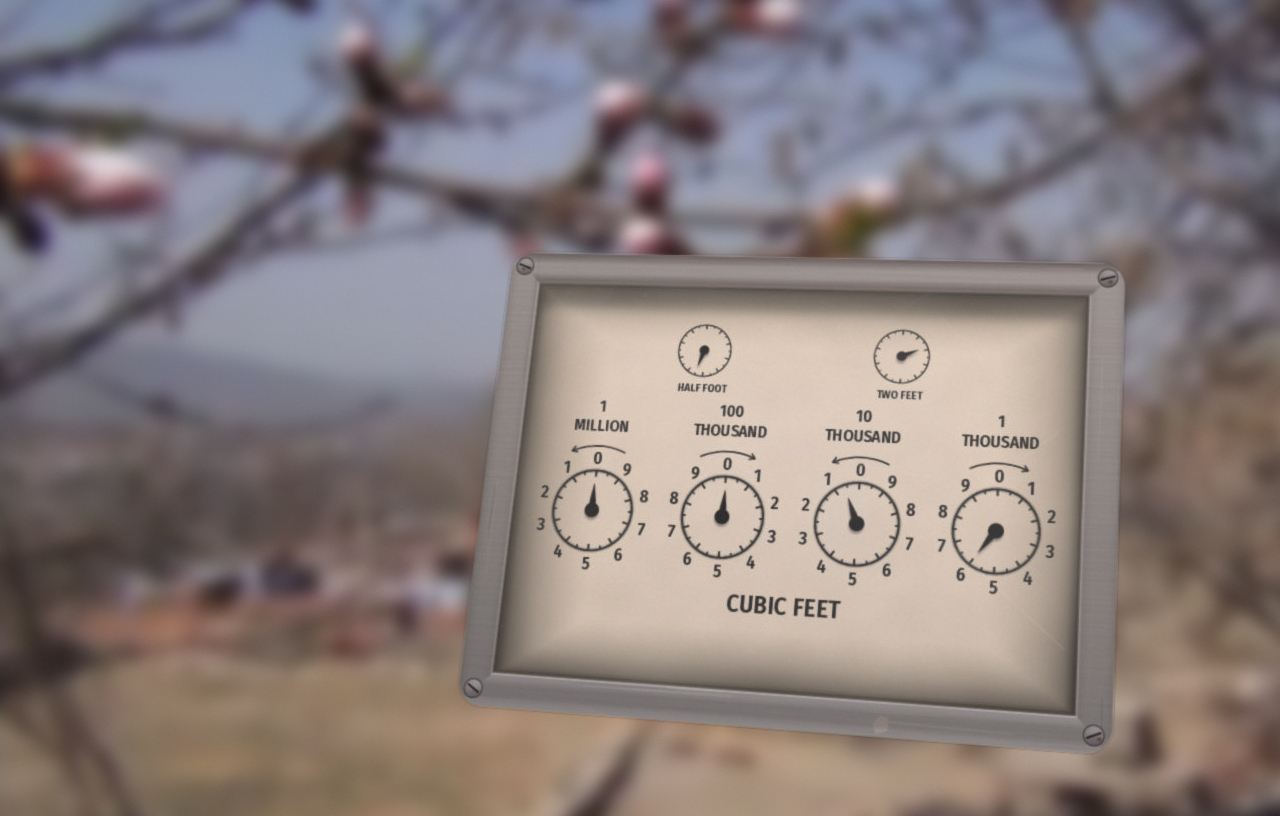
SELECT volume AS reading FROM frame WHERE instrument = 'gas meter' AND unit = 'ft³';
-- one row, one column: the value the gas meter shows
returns 600 ft³
